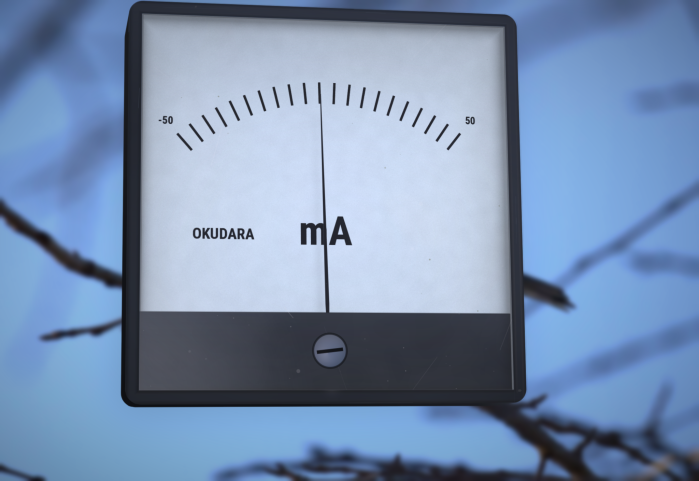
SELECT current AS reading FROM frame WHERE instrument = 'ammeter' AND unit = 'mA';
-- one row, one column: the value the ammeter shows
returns 0 mA
